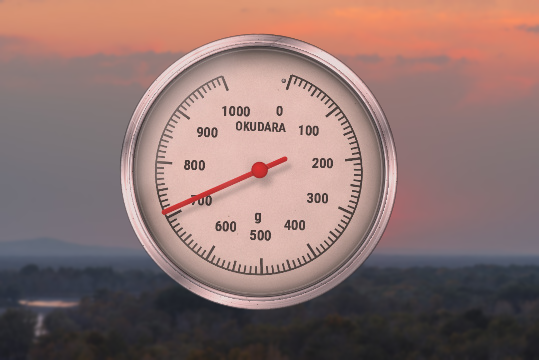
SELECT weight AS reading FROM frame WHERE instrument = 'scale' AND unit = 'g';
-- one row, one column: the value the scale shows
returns 710 g
